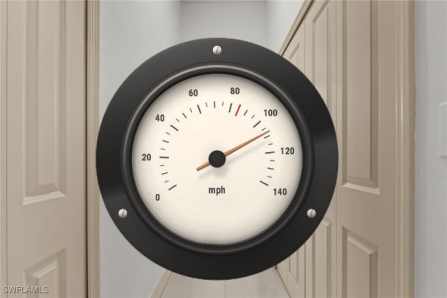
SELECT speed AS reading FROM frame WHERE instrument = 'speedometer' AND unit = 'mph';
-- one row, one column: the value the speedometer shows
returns 107.5 mph
